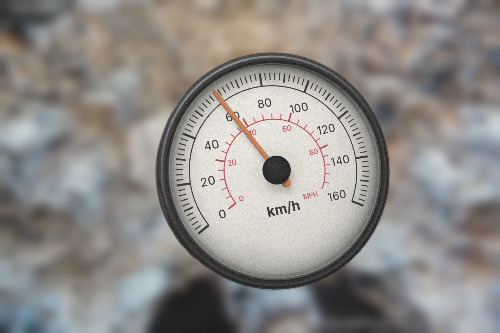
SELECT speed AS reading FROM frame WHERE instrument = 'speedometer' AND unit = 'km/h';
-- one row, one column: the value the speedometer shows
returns 60 km/h
